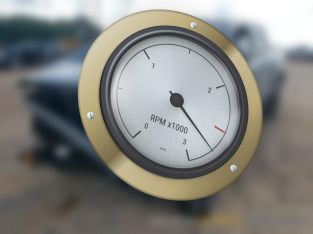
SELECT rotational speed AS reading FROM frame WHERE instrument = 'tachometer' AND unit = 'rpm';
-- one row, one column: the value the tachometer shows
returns 2750 rpm
